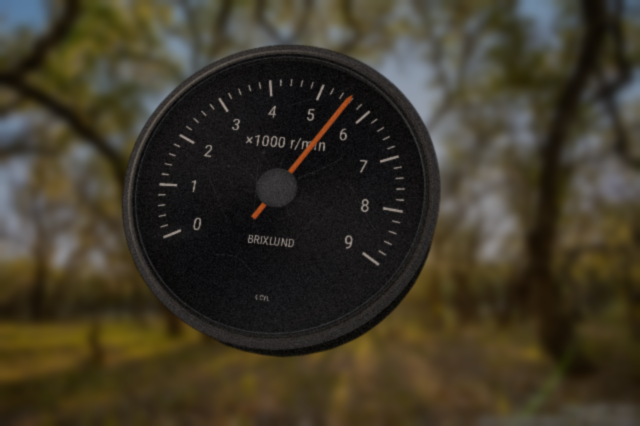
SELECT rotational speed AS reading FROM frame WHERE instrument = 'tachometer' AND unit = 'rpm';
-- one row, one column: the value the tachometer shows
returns 5600 rpm
